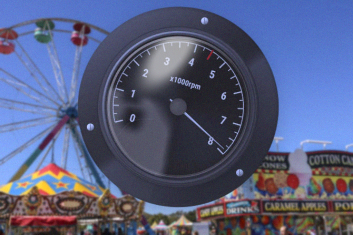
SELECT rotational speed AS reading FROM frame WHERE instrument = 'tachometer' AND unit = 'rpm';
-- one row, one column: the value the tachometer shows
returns 7875 rpm
